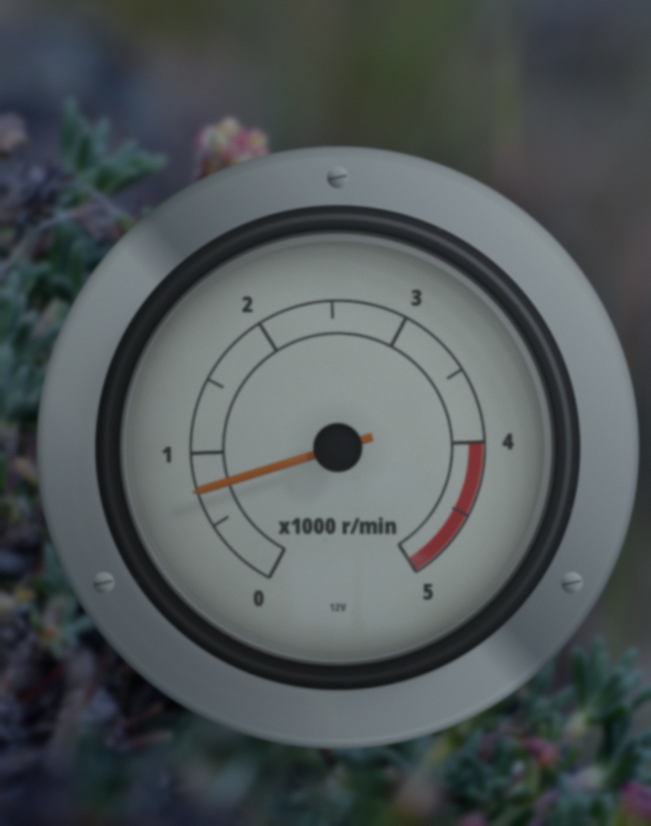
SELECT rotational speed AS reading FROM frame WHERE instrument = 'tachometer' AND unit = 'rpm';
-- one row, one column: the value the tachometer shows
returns 750 rpm
